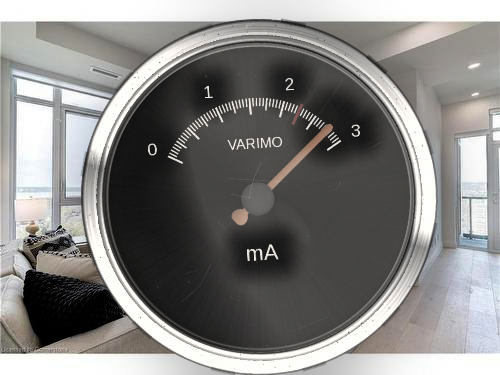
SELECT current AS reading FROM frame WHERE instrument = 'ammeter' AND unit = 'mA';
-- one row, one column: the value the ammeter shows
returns 2.75 mA
